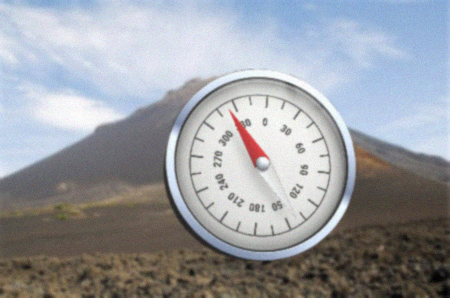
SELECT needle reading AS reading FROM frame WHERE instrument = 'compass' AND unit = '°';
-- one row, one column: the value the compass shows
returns 322.5 °
